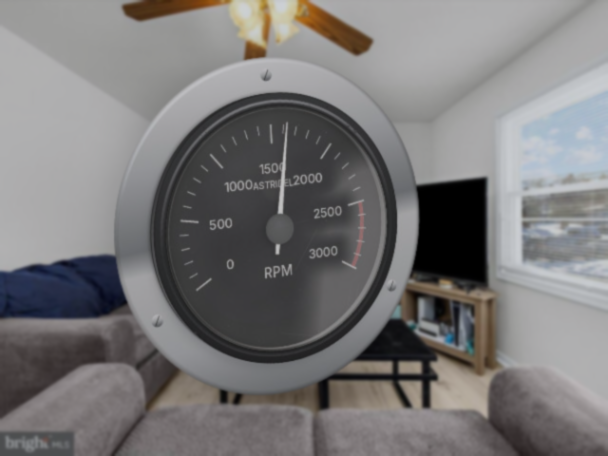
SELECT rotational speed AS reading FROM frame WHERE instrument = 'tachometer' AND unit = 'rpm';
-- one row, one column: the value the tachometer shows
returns 1600 rpm
